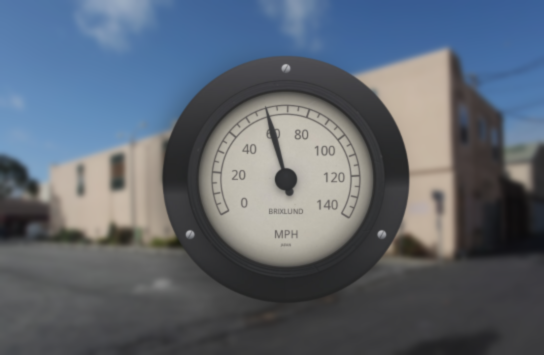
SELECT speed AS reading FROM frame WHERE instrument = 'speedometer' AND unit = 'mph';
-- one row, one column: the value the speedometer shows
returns 60 mph
